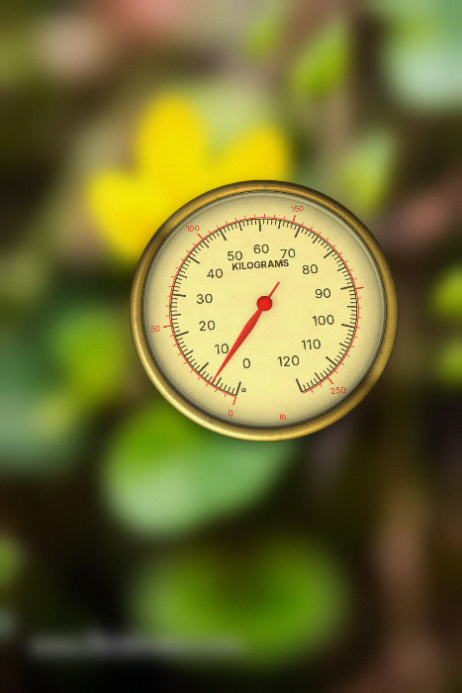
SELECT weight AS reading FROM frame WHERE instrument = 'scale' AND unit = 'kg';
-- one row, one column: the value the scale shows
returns 6 kg
